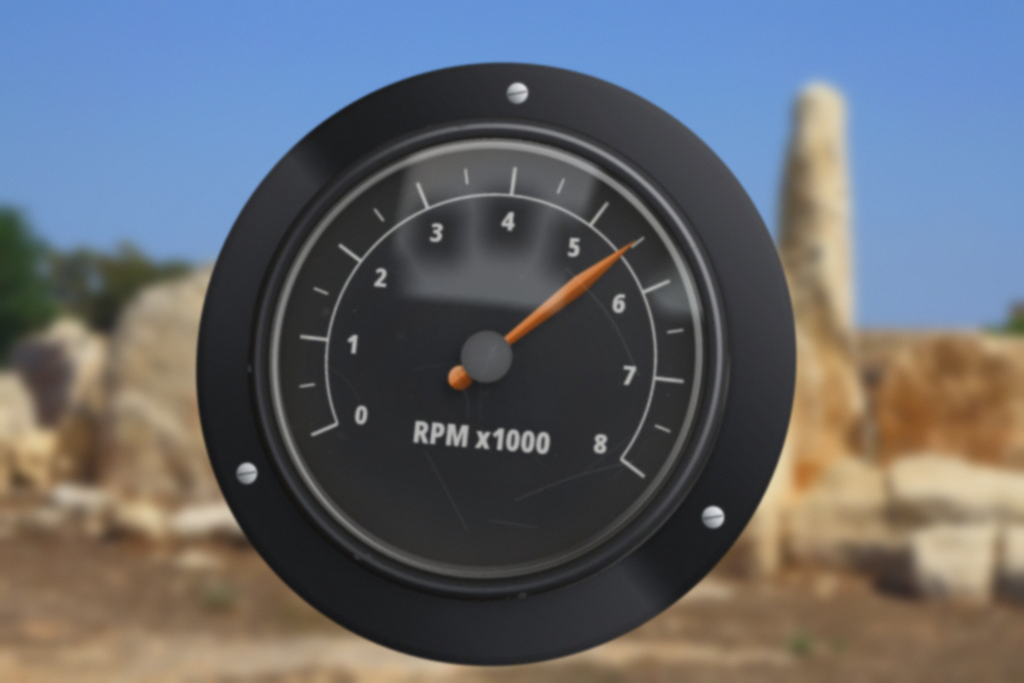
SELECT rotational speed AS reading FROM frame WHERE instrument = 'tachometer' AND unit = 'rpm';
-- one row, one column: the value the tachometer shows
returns 5500 rpm
